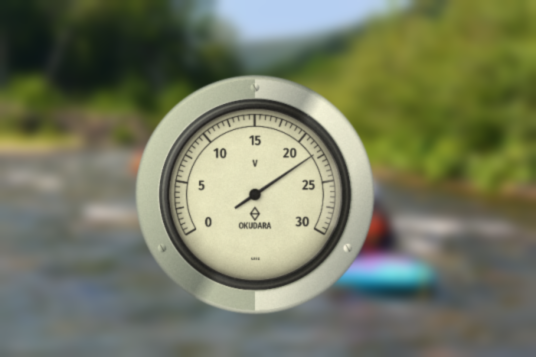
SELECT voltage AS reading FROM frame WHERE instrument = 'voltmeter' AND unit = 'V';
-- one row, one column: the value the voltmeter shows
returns 22 V
